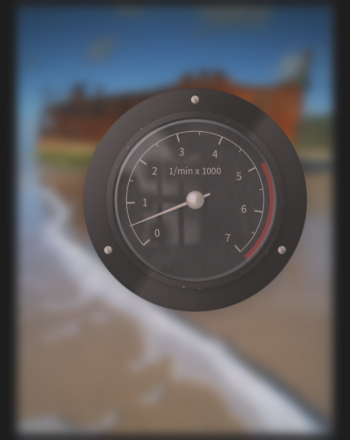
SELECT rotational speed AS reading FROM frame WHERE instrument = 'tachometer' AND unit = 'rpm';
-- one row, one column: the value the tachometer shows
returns 500 rpm
